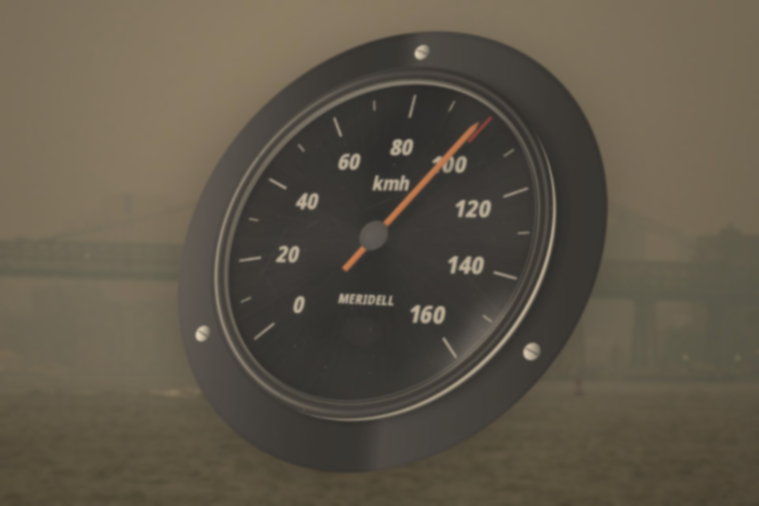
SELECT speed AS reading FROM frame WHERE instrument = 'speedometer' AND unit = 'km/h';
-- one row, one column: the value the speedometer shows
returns 100 km/h
